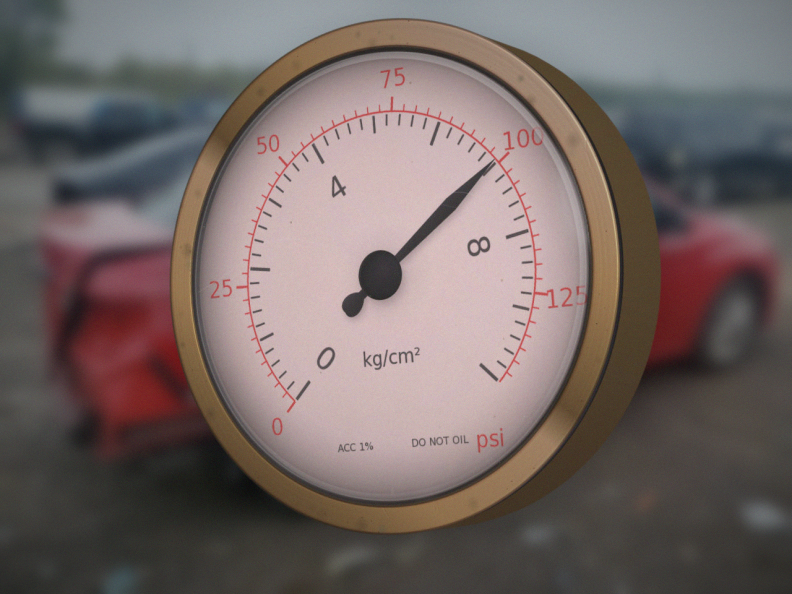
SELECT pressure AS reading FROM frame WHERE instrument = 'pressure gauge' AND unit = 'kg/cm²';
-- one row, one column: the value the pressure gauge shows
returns 7 kg/cm²
